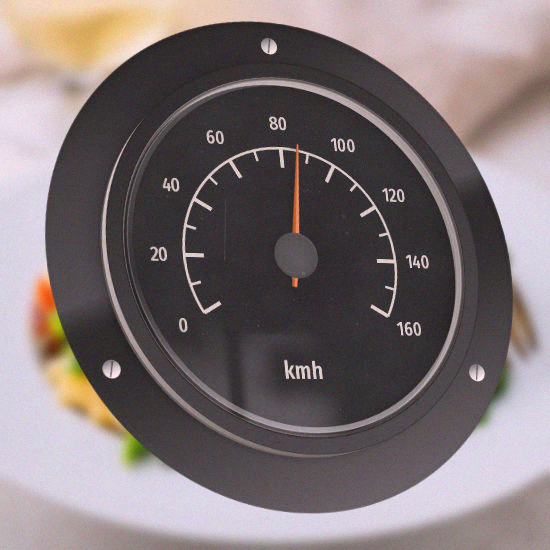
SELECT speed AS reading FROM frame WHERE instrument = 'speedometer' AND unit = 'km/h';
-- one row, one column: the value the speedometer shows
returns 85 km/h
